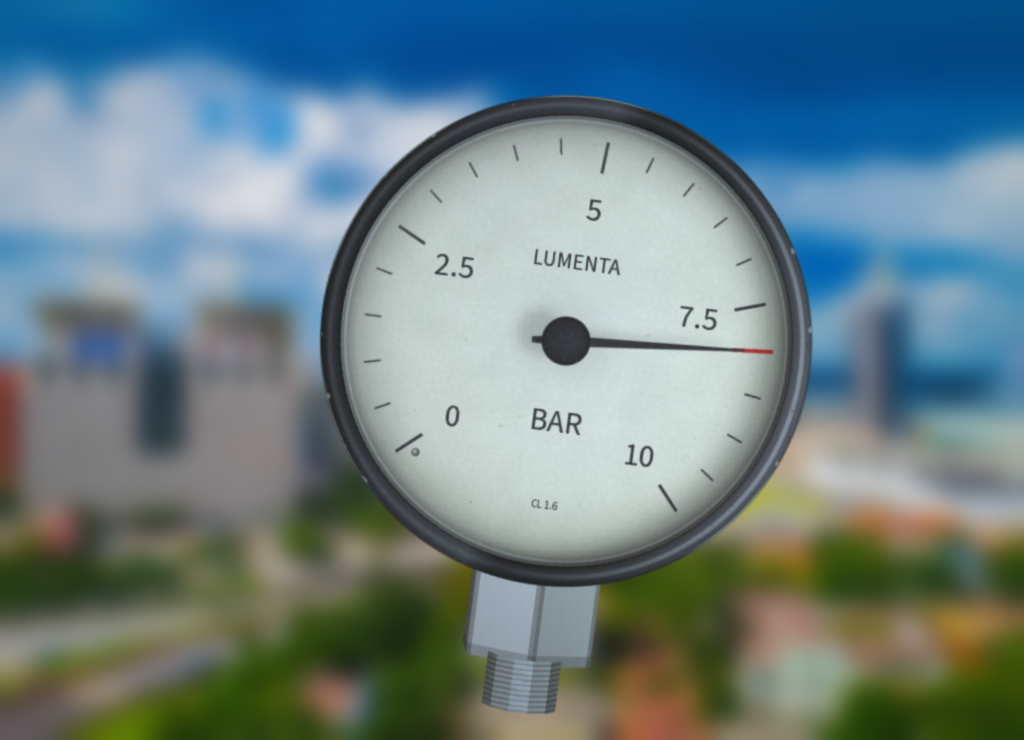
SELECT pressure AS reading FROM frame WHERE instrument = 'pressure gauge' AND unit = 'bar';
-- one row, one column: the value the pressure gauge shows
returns 8 bar
